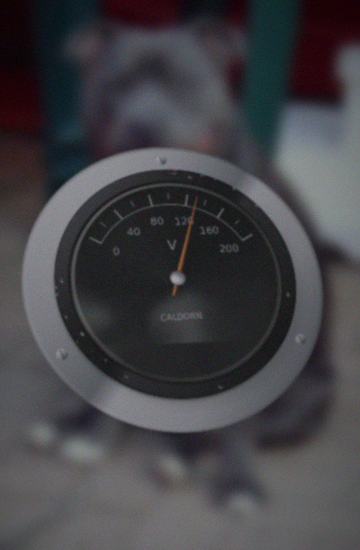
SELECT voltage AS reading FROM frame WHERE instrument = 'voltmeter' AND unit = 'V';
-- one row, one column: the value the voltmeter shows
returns 130 V
